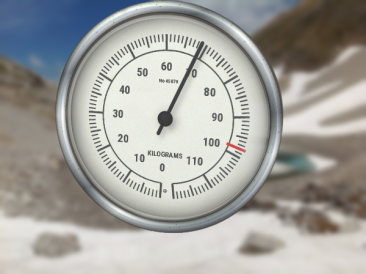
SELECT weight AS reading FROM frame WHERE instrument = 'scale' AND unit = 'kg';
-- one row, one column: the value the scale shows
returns 69 kg
